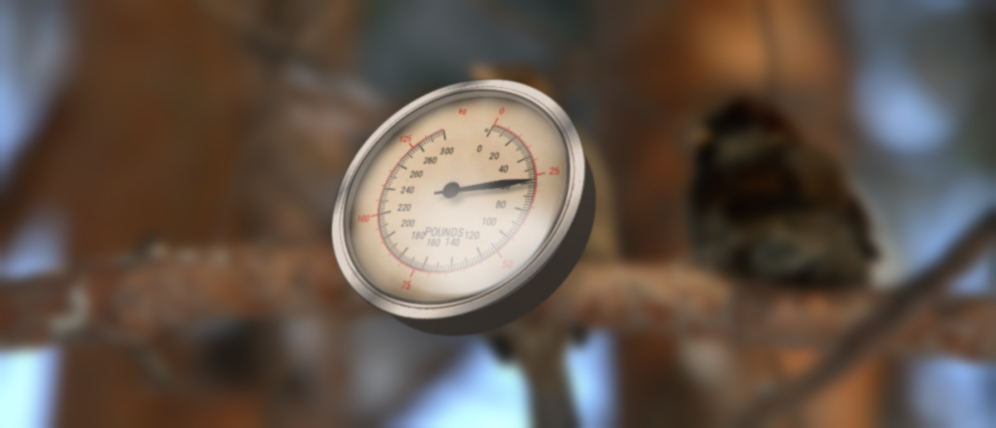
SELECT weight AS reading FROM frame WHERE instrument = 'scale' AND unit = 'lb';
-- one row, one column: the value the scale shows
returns 60 lb
